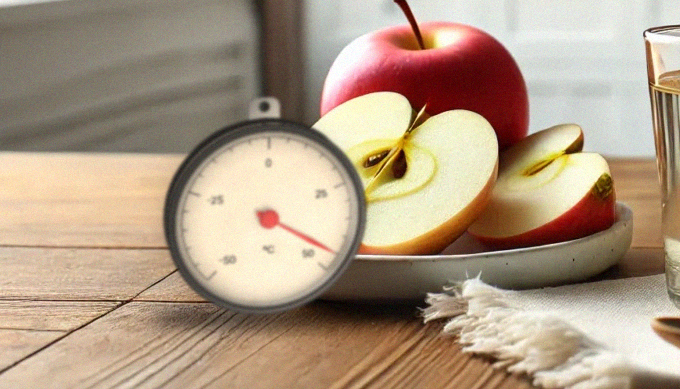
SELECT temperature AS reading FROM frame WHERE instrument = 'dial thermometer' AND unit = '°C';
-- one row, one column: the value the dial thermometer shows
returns 45 °C
